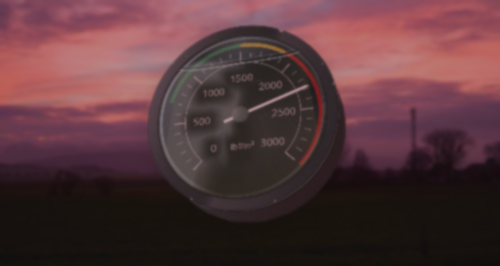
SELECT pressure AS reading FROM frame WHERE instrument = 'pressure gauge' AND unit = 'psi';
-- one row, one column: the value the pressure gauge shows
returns 2300 psi
